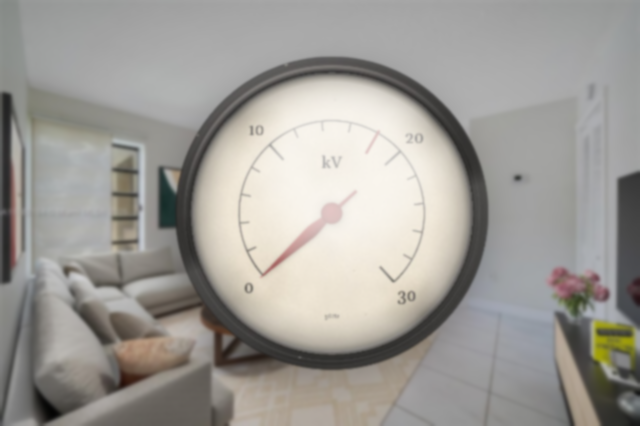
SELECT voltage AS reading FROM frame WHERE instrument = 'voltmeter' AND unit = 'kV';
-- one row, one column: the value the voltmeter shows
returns 0 kV
